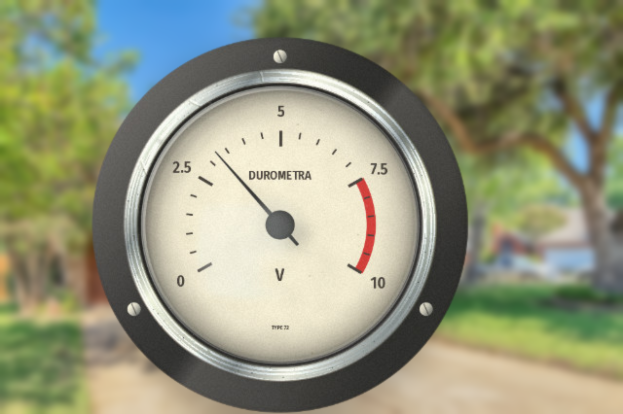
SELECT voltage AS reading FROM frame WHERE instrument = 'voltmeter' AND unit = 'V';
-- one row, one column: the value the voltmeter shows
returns 3.25 V
